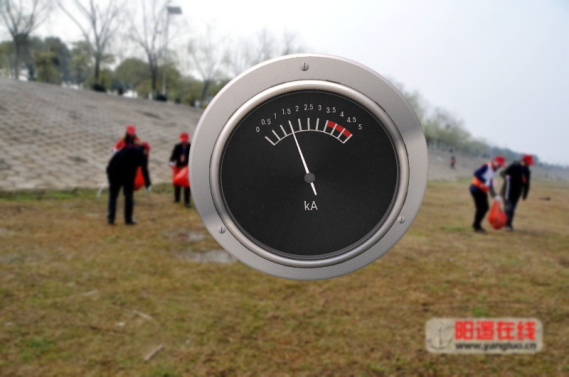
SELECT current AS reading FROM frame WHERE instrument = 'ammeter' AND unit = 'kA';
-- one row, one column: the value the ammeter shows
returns 1.5 kA
